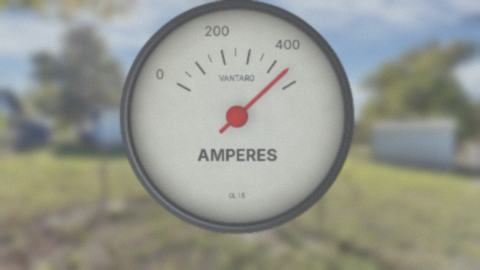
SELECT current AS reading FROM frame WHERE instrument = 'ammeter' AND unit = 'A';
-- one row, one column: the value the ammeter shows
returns 450 A
